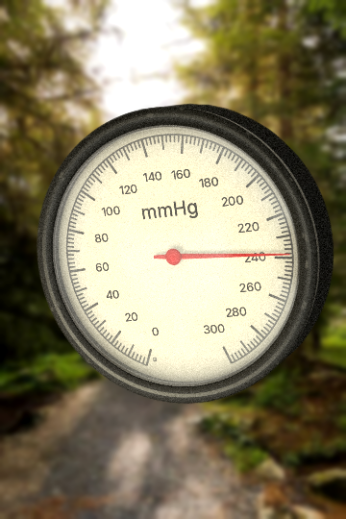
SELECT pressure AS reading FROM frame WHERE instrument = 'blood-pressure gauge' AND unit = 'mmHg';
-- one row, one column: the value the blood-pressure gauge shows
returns 238 mmHg
